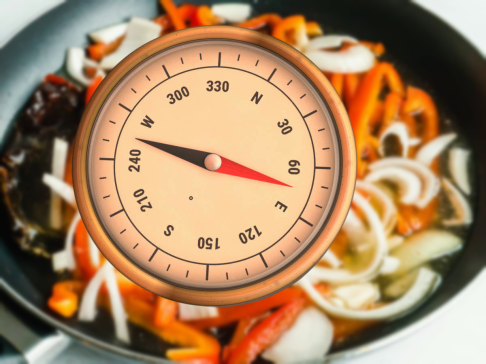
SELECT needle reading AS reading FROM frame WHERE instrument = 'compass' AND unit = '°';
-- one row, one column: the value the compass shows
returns 75 °
